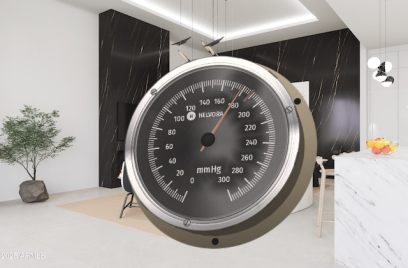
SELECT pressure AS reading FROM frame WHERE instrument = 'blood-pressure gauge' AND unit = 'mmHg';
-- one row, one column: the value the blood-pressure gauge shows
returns 180 mmHg
